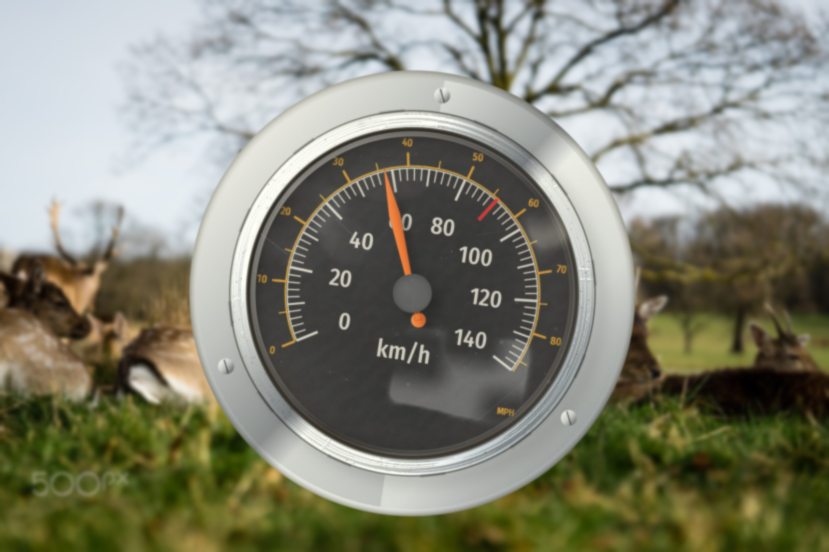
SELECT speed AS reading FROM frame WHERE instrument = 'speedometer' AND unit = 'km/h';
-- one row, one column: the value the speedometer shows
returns 58 km/h
